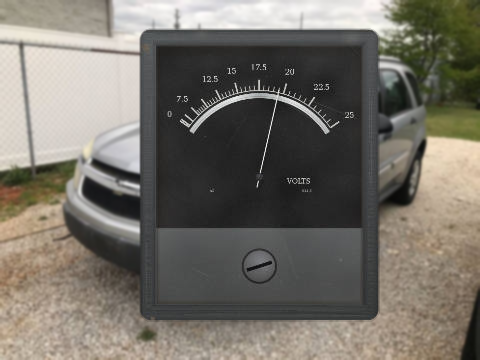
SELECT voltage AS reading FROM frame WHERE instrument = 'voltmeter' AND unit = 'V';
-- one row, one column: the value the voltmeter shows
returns 19.5 V
